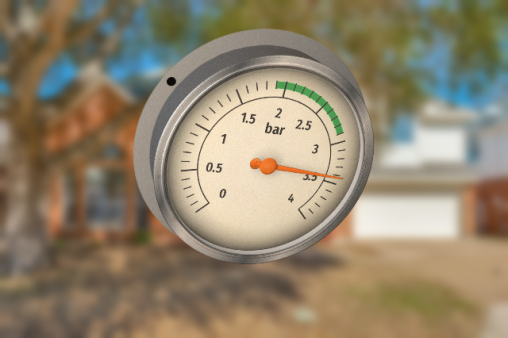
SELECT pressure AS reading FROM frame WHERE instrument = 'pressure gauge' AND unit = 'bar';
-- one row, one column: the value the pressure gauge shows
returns 3.4 bar
